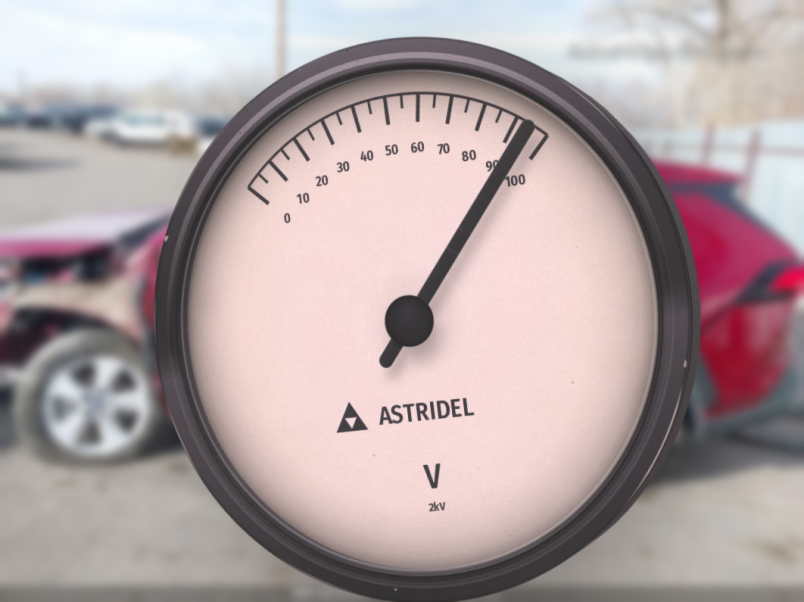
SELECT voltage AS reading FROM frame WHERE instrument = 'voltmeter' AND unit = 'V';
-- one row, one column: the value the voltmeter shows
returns 95 V
